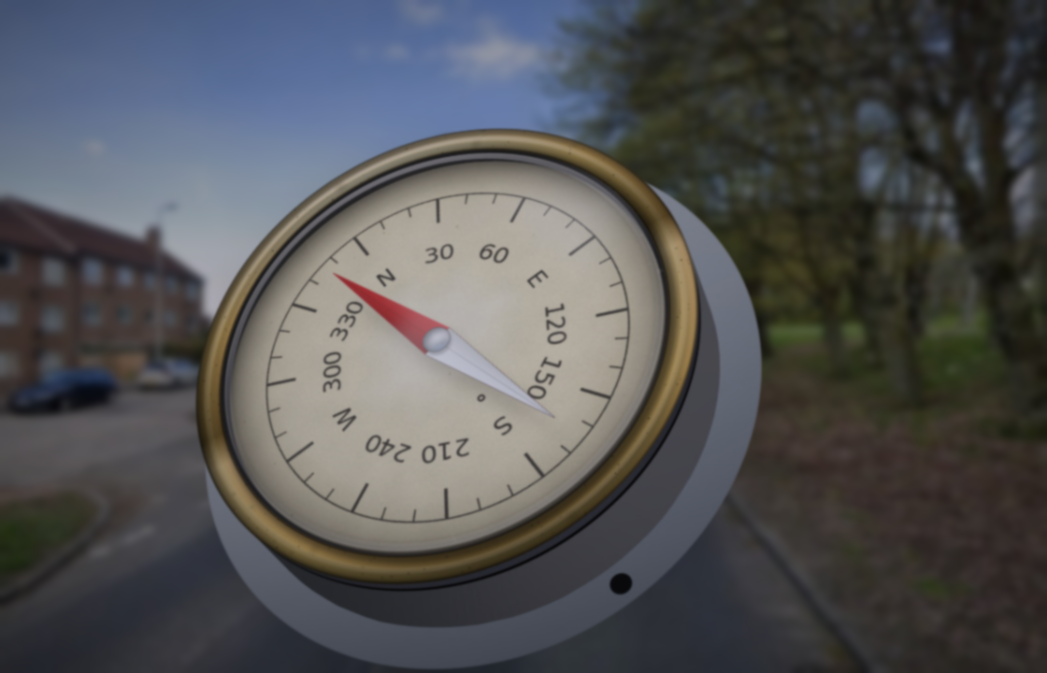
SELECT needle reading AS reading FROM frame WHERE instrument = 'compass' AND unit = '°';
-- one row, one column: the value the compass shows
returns 345 °
